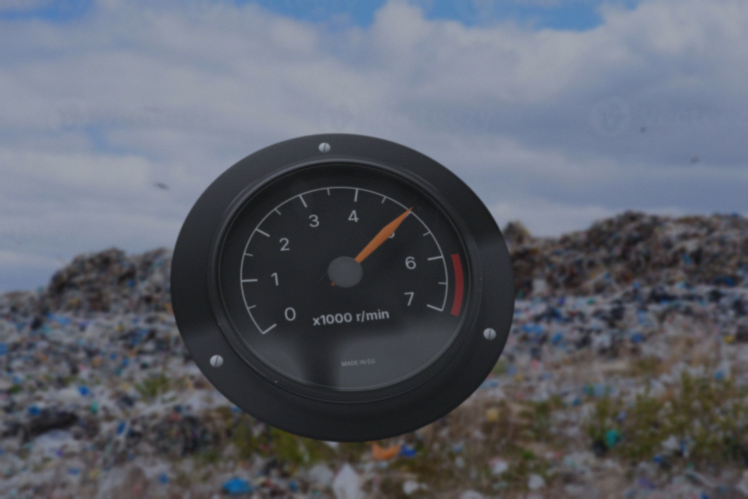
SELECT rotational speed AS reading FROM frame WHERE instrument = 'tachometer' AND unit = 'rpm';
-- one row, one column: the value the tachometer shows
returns 5000 rpm
